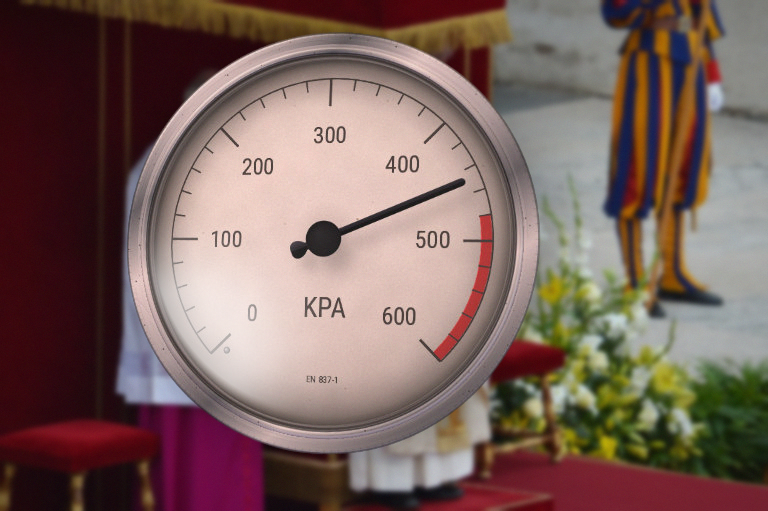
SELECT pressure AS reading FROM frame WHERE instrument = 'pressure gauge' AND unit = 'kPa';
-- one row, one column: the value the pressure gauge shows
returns 450 kPa
